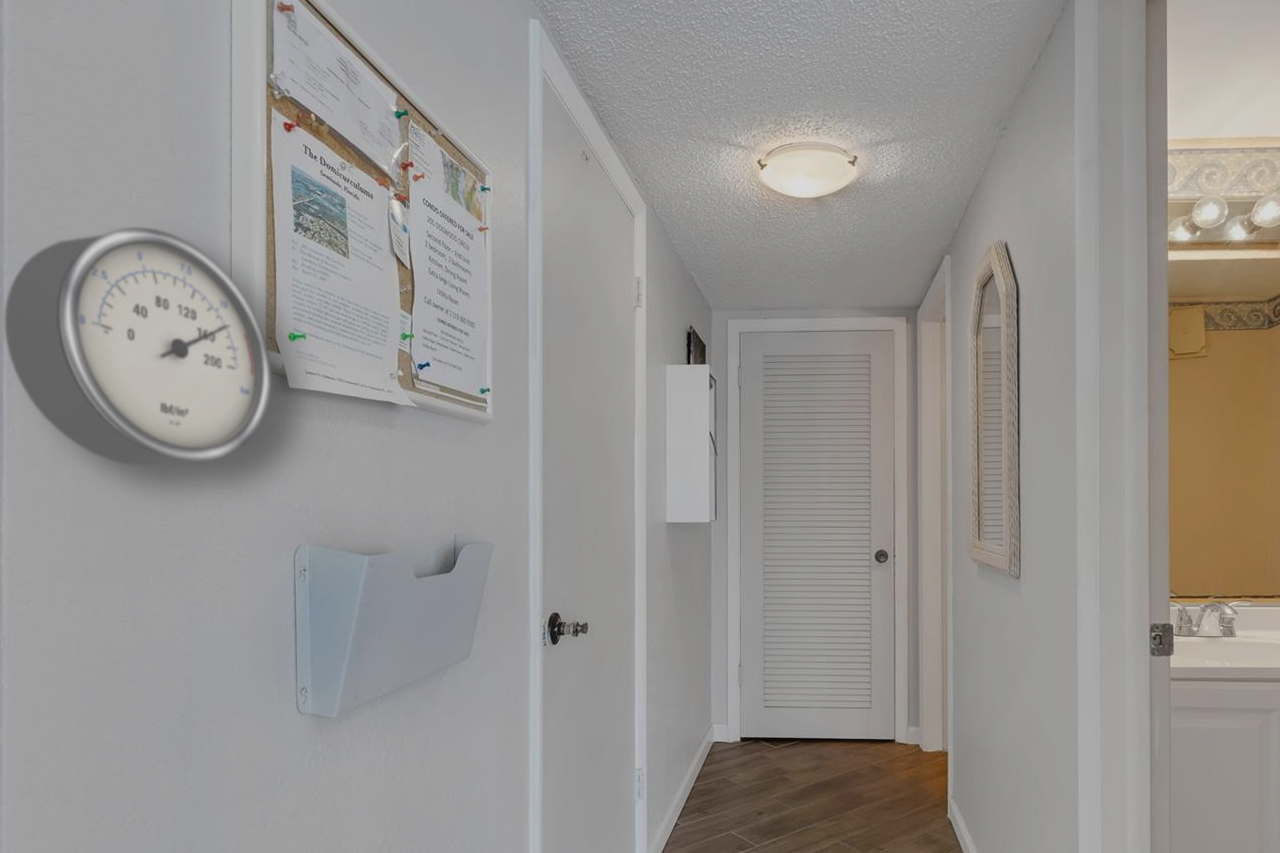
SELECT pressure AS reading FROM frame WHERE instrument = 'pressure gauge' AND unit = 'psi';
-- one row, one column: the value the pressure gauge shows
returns 160 psi
